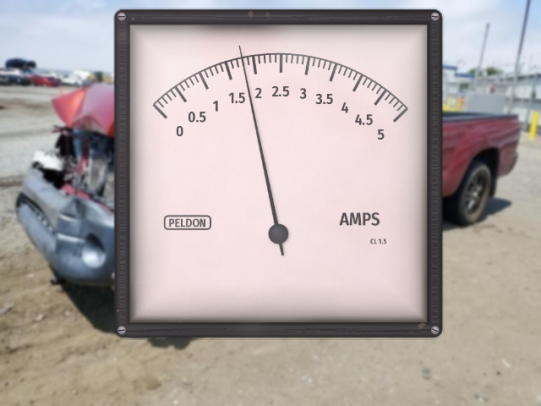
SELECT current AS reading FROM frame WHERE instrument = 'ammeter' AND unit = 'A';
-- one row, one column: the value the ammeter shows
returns 1.8 A
